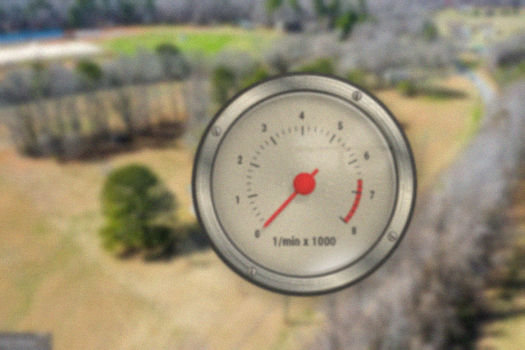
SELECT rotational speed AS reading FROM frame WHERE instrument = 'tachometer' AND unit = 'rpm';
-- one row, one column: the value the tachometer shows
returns 0 rpm
